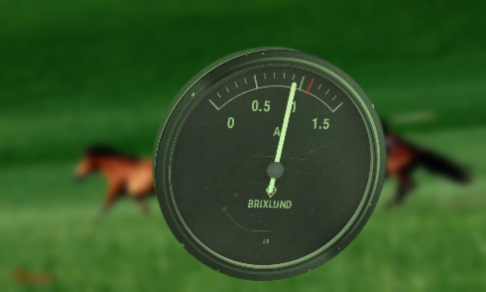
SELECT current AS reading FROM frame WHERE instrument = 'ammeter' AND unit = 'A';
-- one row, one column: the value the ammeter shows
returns 0.9 A
